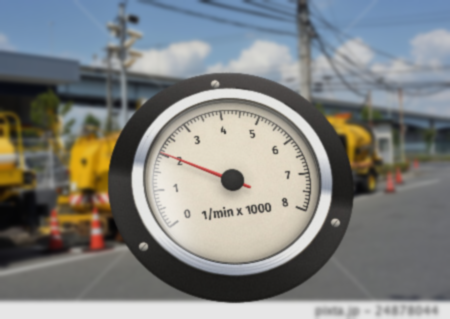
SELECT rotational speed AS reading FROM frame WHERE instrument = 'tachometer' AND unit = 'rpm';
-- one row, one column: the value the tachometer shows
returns 2000 rpm
